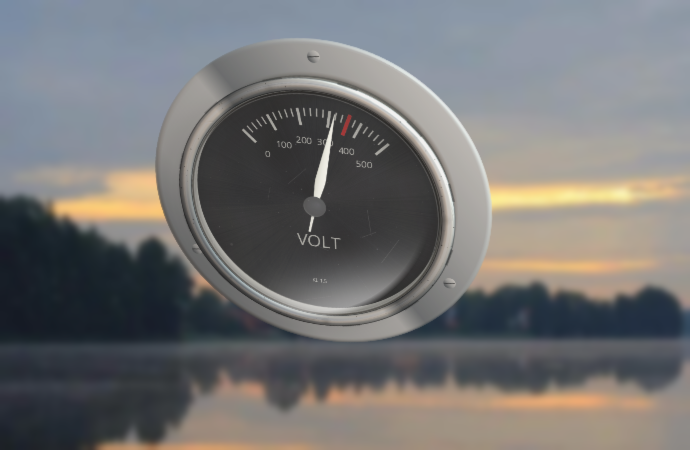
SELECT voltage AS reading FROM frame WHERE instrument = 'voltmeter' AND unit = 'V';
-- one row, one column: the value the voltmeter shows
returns 320 V
